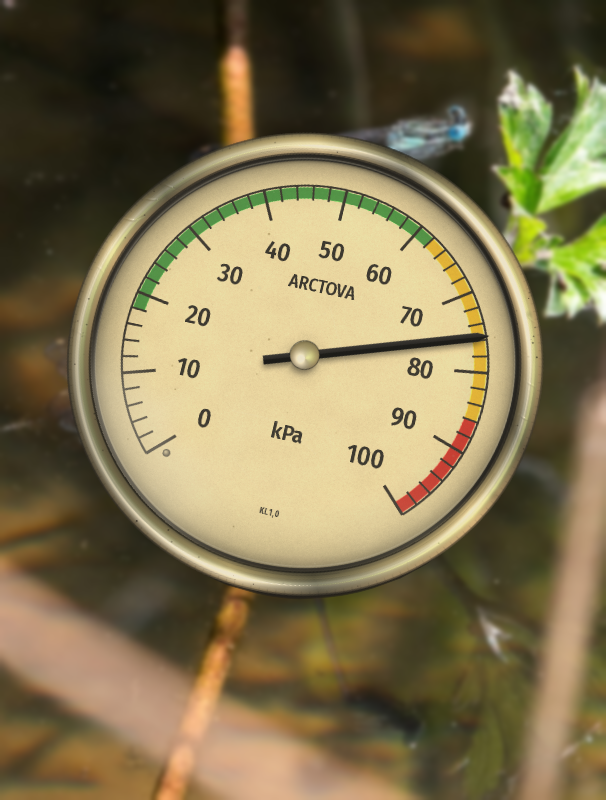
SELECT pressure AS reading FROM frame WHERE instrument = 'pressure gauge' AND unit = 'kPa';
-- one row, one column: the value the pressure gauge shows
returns 76 kPa
